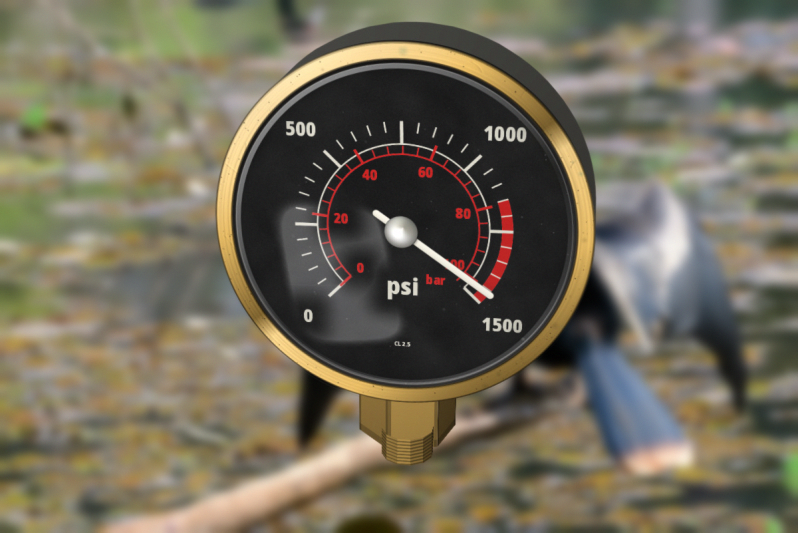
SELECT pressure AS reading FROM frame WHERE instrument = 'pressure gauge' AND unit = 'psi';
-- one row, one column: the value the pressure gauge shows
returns 1450 psi
